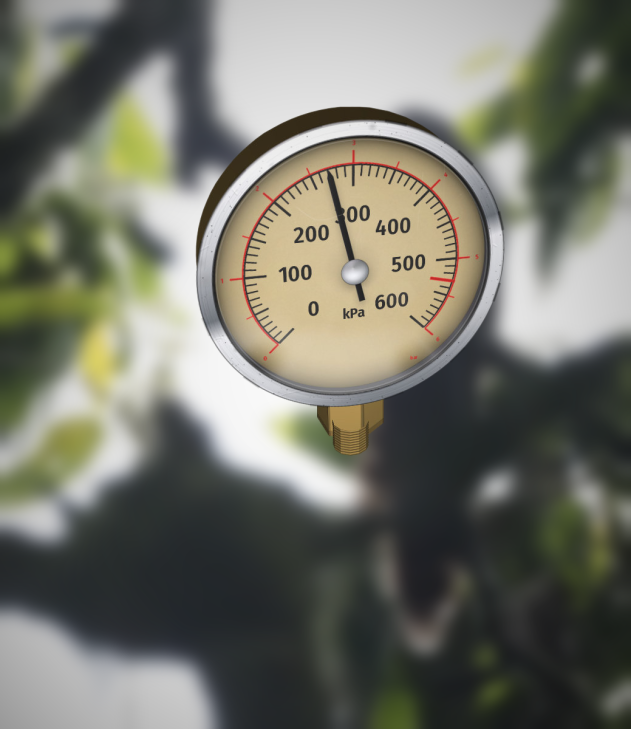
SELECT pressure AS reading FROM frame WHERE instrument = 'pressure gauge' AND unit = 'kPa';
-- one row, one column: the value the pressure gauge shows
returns 270 kPa
